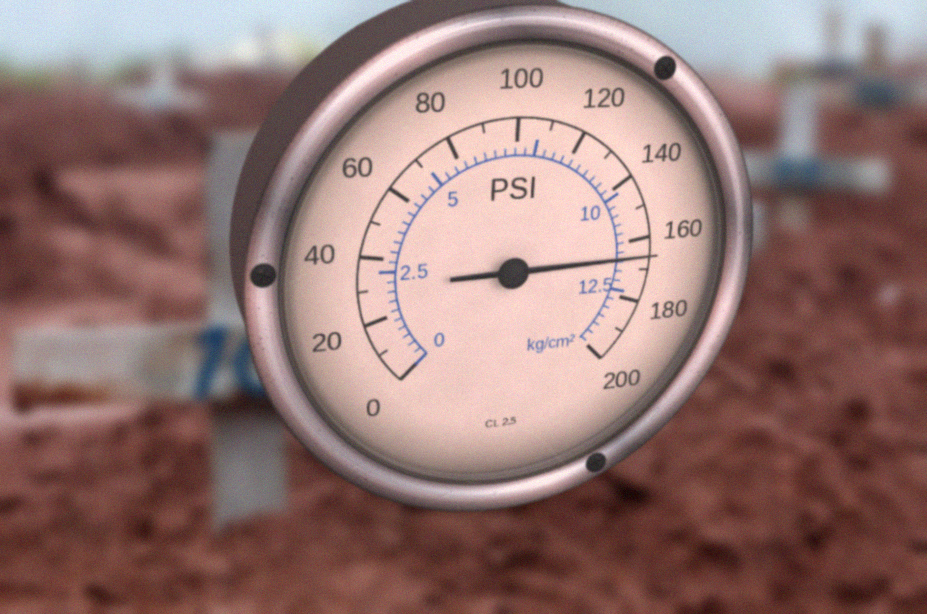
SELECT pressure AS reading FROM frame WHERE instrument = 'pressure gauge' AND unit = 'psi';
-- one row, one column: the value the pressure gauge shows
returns 165 psi
